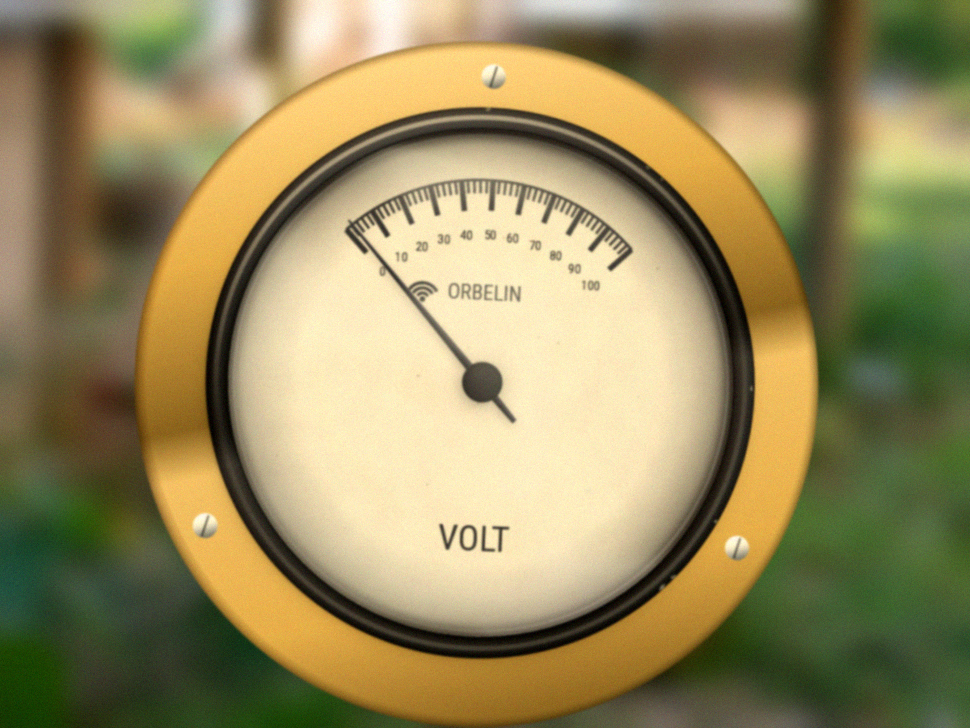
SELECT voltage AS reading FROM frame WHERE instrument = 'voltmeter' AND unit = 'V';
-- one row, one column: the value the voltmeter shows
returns 2 V
